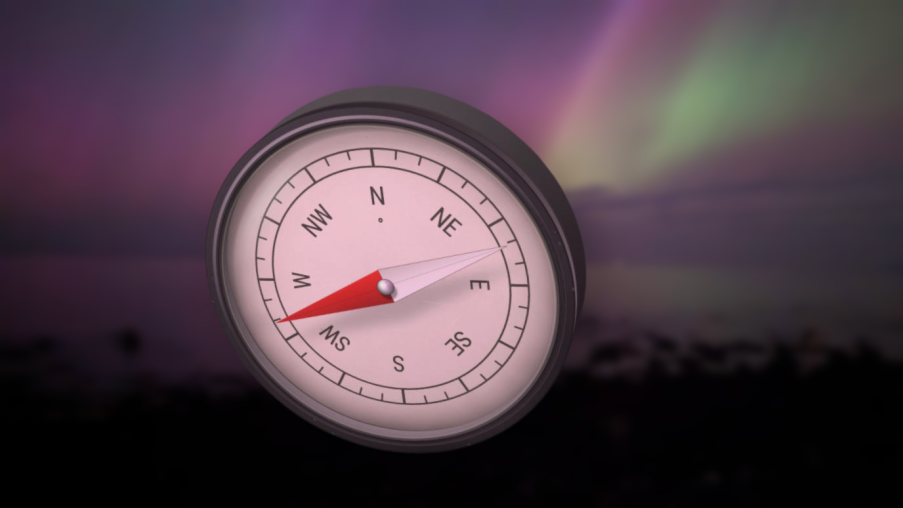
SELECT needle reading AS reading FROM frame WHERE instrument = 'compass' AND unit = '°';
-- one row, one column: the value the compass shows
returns 250 °
